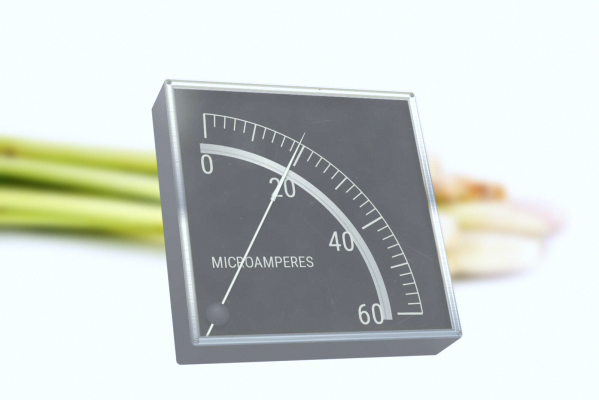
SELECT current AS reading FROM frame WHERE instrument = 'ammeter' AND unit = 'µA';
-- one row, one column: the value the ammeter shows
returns 19 µA
